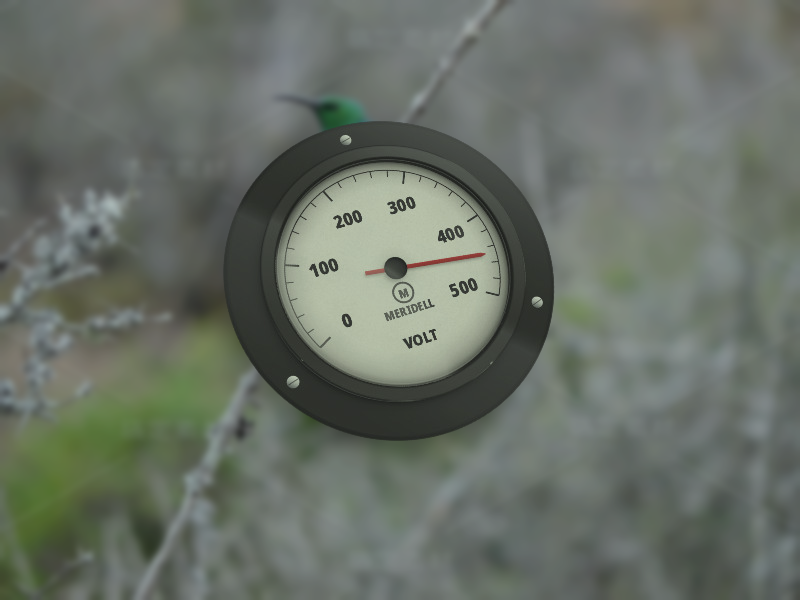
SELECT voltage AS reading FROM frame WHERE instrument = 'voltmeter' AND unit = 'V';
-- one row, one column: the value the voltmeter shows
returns 450 V
